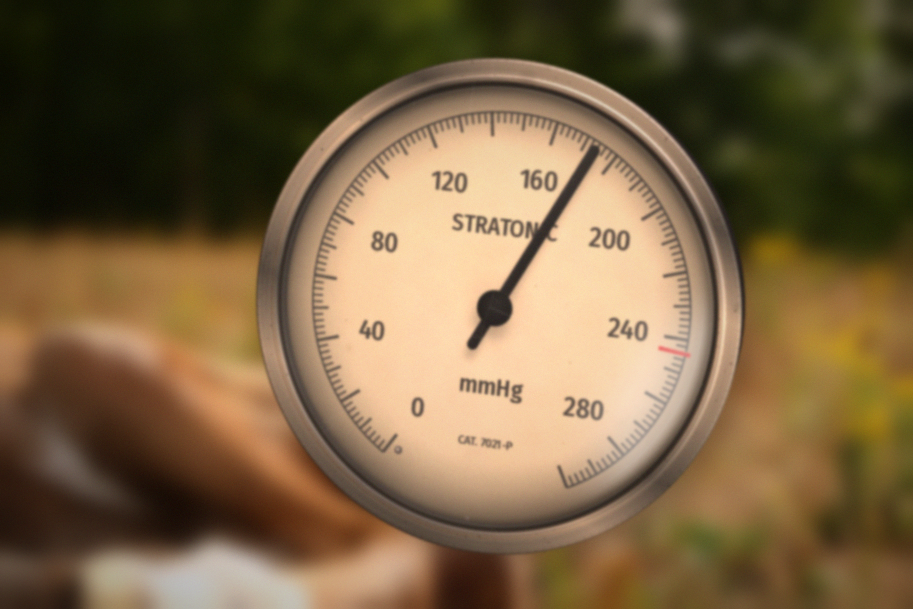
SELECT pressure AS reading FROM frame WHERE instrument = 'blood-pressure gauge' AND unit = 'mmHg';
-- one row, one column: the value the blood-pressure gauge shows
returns 174 mmHg
